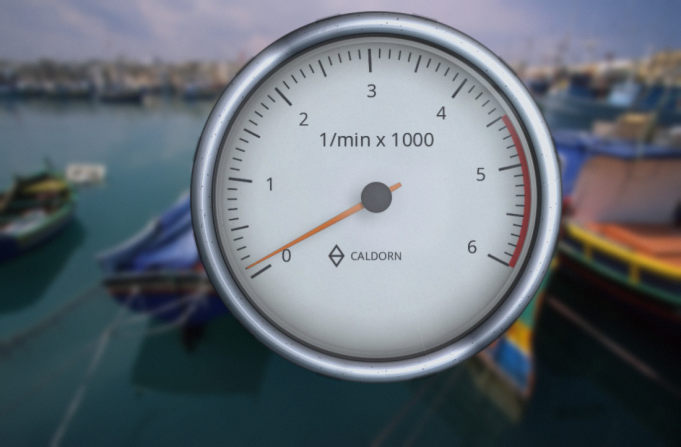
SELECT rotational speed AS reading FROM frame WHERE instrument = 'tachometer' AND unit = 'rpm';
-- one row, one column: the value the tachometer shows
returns 100 rpm
